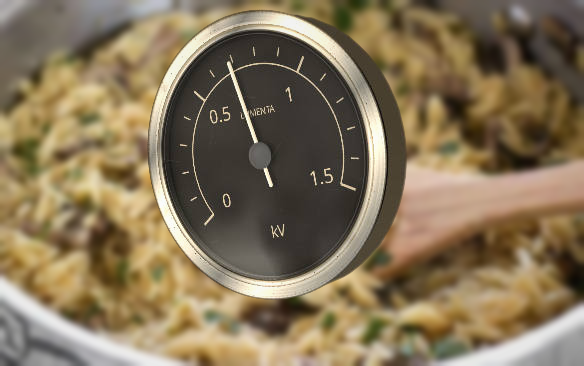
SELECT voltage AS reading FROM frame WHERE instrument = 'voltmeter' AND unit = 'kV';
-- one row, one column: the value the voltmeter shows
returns 0.7 kV
